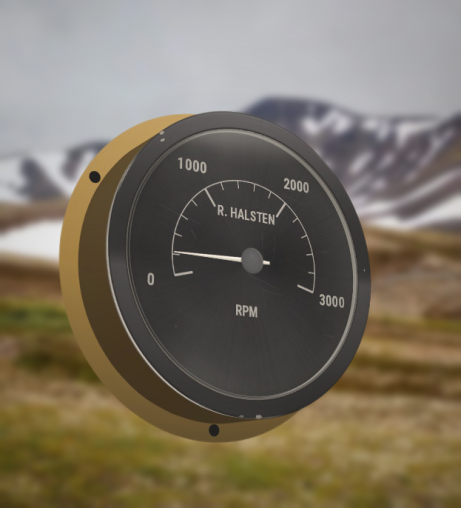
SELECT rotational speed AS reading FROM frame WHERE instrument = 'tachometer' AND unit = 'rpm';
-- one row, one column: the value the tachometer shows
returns 200 rpm
